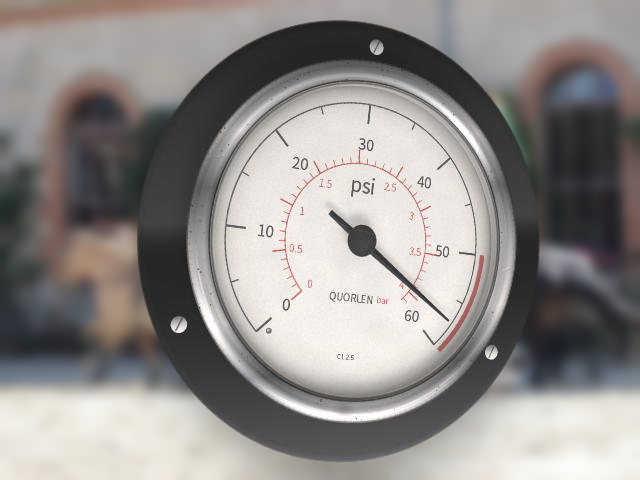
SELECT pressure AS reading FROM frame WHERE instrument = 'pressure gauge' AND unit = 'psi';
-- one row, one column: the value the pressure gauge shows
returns 57.5 psi
